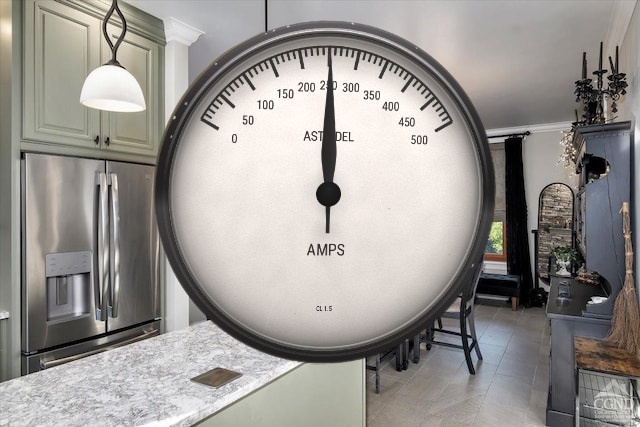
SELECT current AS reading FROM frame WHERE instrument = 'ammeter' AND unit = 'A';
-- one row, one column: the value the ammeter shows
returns 250 A
